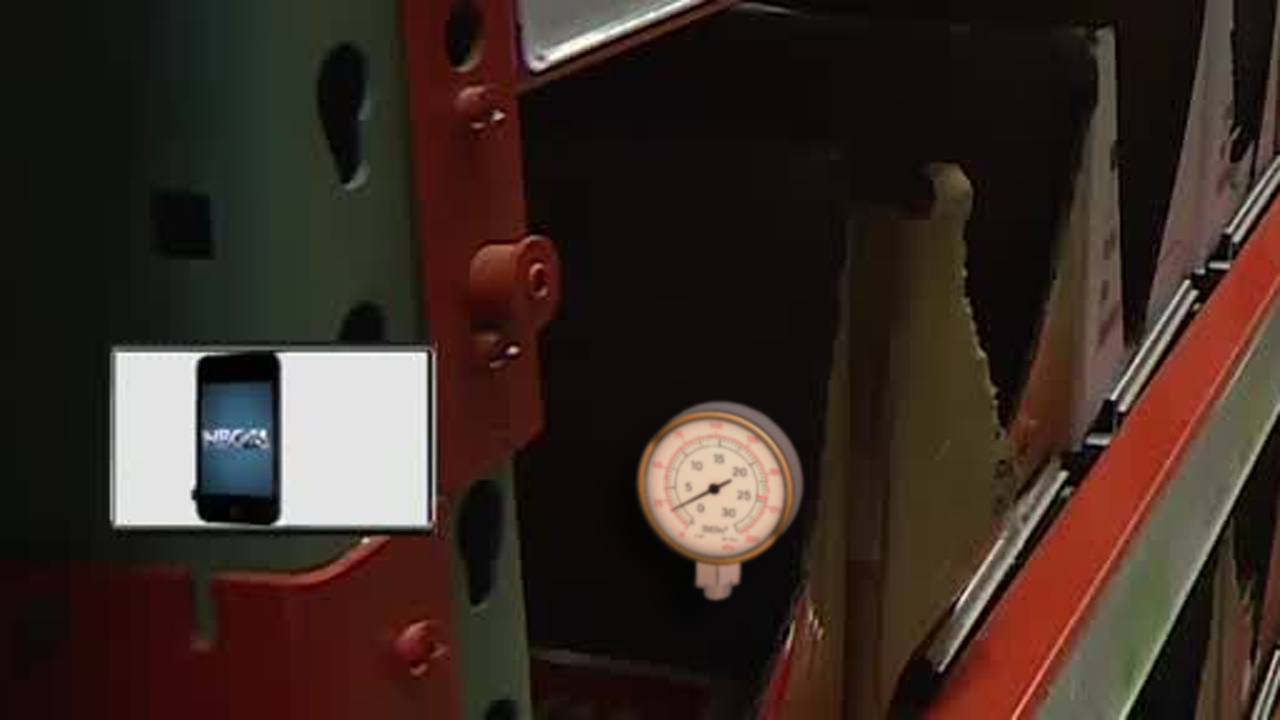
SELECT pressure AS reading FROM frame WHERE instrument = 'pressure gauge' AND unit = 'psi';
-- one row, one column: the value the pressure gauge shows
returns 2.5 psi
